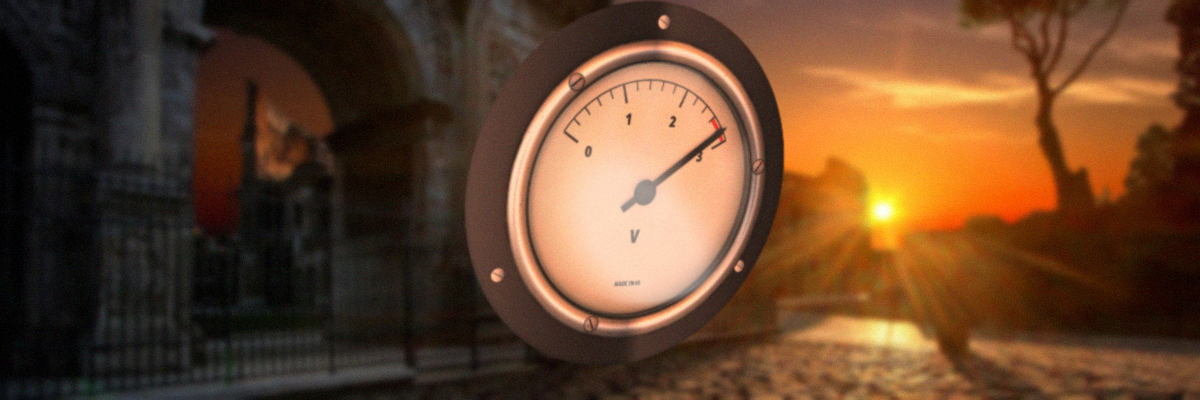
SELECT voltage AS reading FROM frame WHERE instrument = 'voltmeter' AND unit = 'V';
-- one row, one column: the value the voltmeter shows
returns 2.8 V
